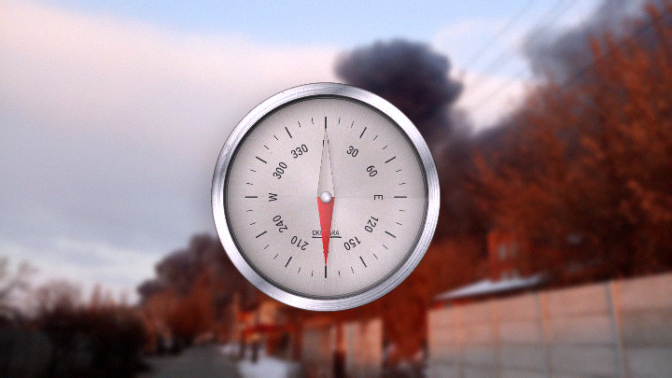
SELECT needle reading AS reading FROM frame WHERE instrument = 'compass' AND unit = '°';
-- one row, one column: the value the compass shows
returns 180 °
